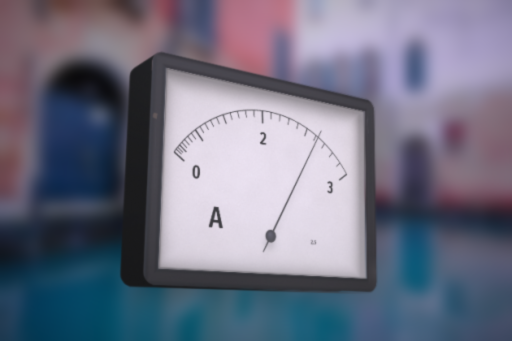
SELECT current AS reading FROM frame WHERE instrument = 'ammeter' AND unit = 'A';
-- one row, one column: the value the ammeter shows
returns 2.6 A
